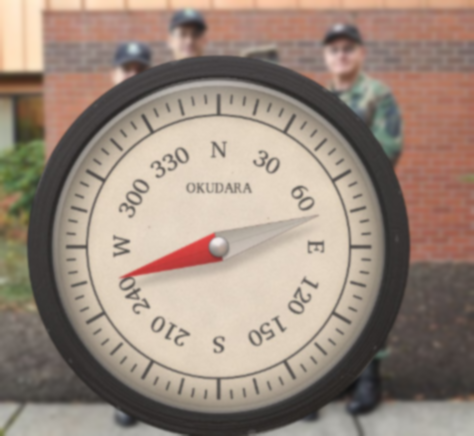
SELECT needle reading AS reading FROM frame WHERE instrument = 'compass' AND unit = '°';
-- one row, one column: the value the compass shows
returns 252.5 °
